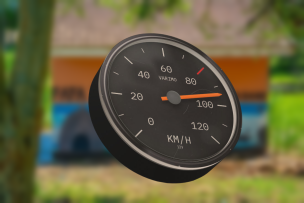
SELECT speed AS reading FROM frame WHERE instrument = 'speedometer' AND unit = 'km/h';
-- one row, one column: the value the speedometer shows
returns 95 km/h
